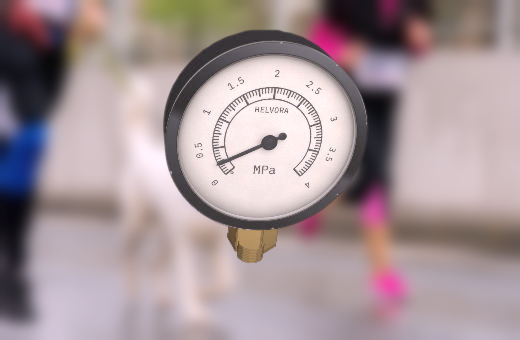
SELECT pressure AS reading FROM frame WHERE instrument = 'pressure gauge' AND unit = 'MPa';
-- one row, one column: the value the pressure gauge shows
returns 0.25 MPa
